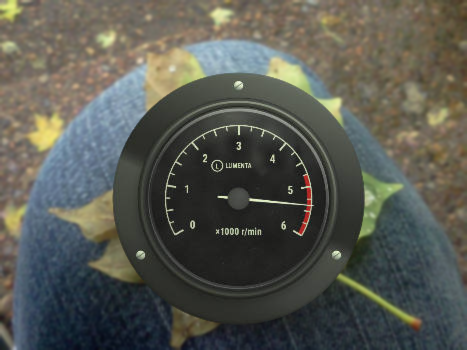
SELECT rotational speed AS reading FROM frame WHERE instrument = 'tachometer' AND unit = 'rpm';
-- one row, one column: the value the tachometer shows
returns 5375 rpm
